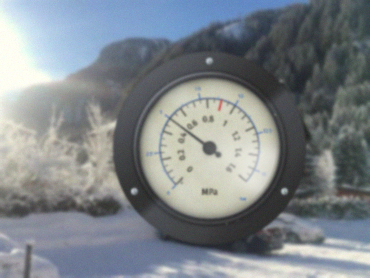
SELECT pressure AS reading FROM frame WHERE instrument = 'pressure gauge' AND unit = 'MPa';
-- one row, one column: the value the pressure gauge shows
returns 0.5 MPa
